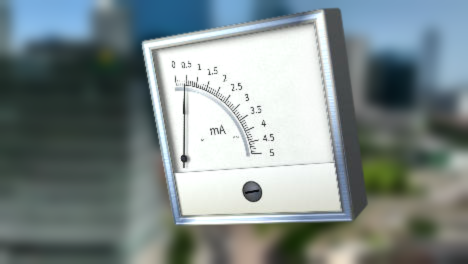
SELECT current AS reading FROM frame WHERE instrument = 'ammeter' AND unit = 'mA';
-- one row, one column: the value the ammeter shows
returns 0.5 mA
